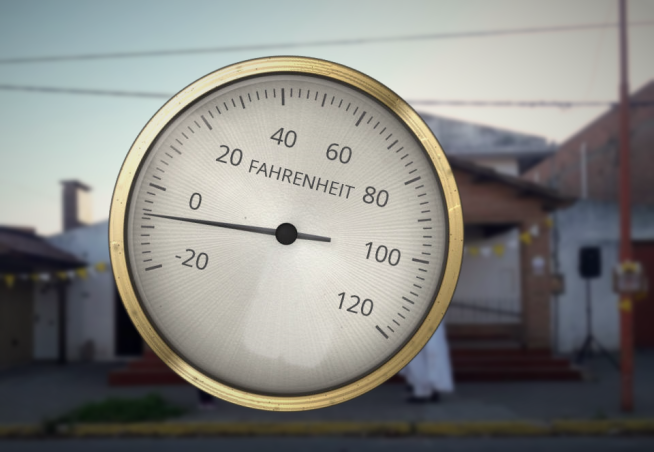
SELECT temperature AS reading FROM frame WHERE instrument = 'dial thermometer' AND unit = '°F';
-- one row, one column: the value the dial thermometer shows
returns -7 °F
